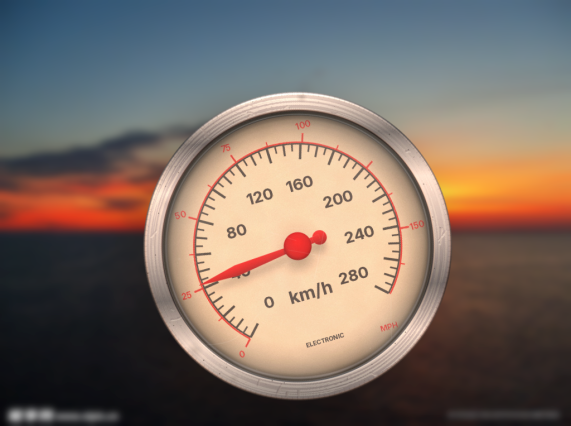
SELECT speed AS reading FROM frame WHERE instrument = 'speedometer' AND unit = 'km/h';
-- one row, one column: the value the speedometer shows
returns 42.5 km/h
